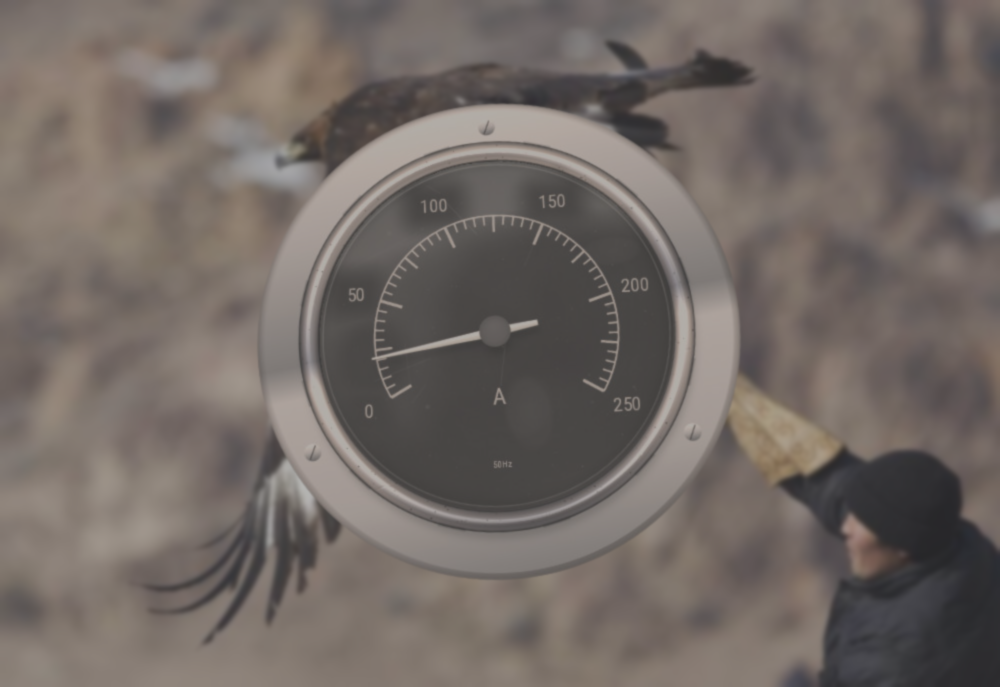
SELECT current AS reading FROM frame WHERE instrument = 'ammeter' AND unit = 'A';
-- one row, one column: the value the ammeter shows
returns 20 A
